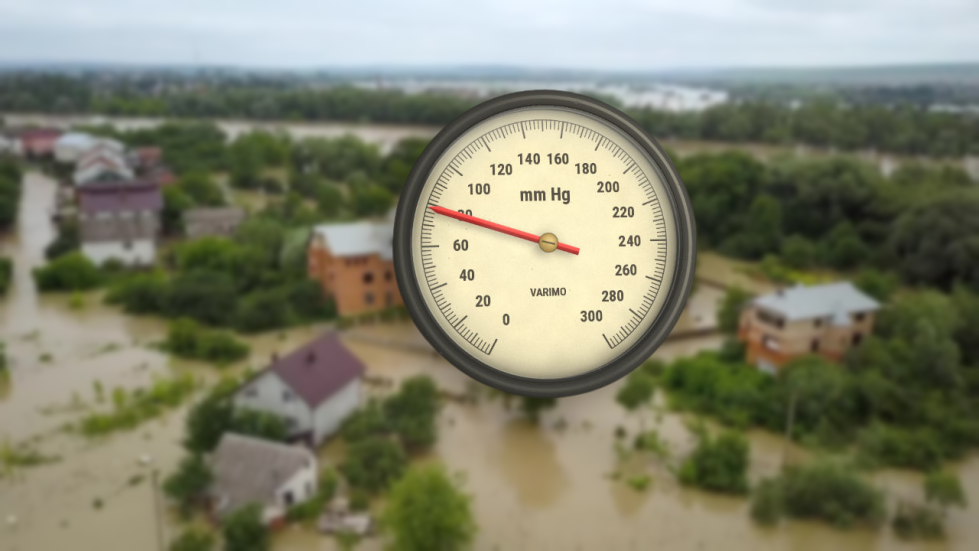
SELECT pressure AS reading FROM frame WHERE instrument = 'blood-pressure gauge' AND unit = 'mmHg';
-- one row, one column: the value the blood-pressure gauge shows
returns 78 mmHg
